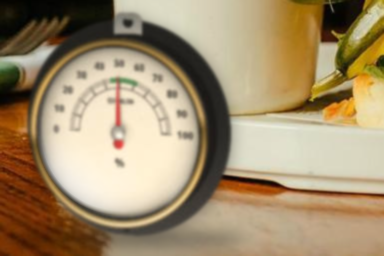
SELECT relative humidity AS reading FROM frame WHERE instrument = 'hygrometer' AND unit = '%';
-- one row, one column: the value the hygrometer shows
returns 50 %
